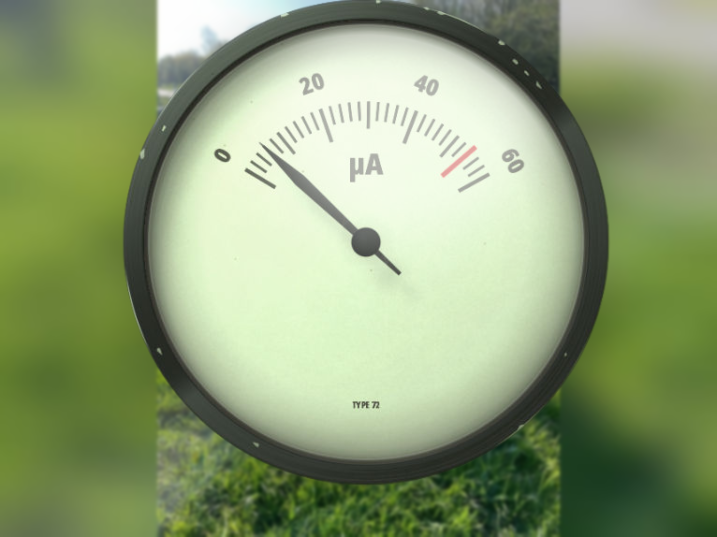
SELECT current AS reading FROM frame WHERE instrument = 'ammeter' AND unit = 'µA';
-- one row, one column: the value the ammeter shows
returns 6 µA
